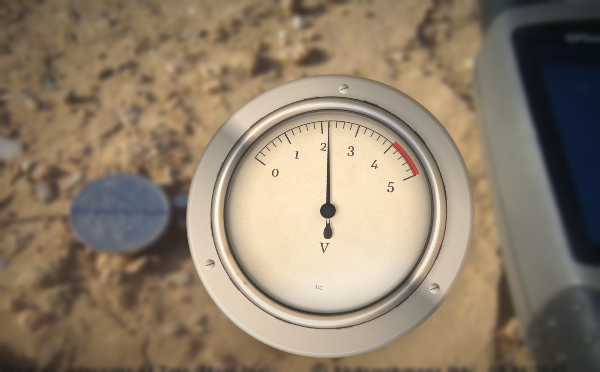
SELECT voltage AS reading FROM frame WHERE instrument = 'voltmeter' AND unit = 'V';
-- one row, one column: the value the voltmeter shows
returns 2.2 V
